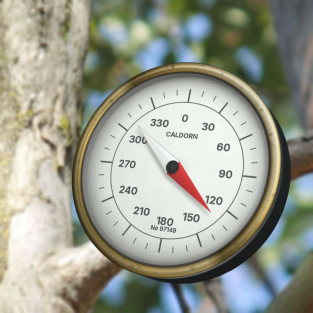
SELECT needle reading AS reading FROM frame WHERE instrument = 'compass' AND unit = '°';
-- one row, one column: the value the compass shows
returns 130 °
